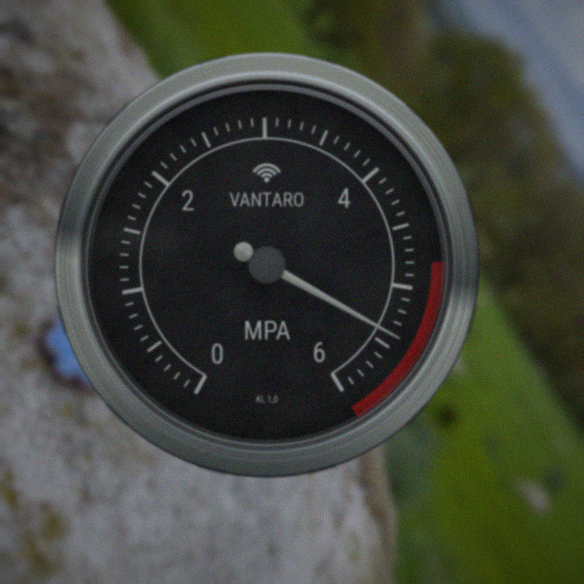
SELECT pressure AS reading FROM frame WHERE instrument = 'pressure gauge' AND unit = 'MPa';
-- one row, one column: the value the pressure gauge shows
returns 5.4 MPa
